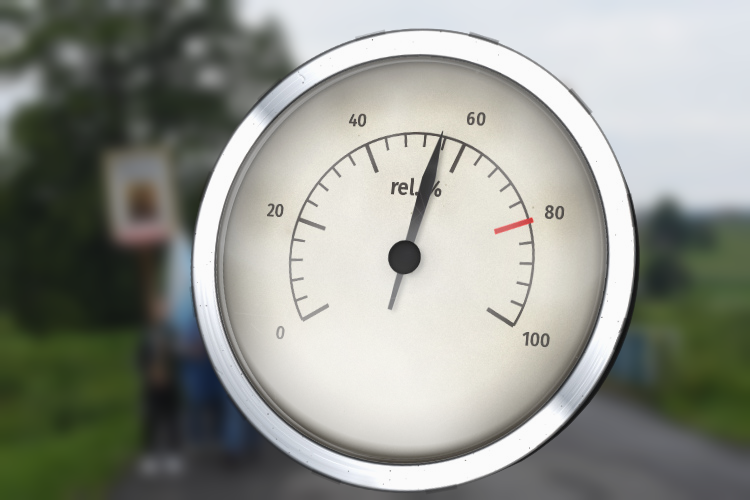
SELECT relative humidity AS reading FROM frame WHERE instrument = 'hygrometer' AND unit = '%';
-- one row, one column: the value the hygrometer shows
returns 56 %
